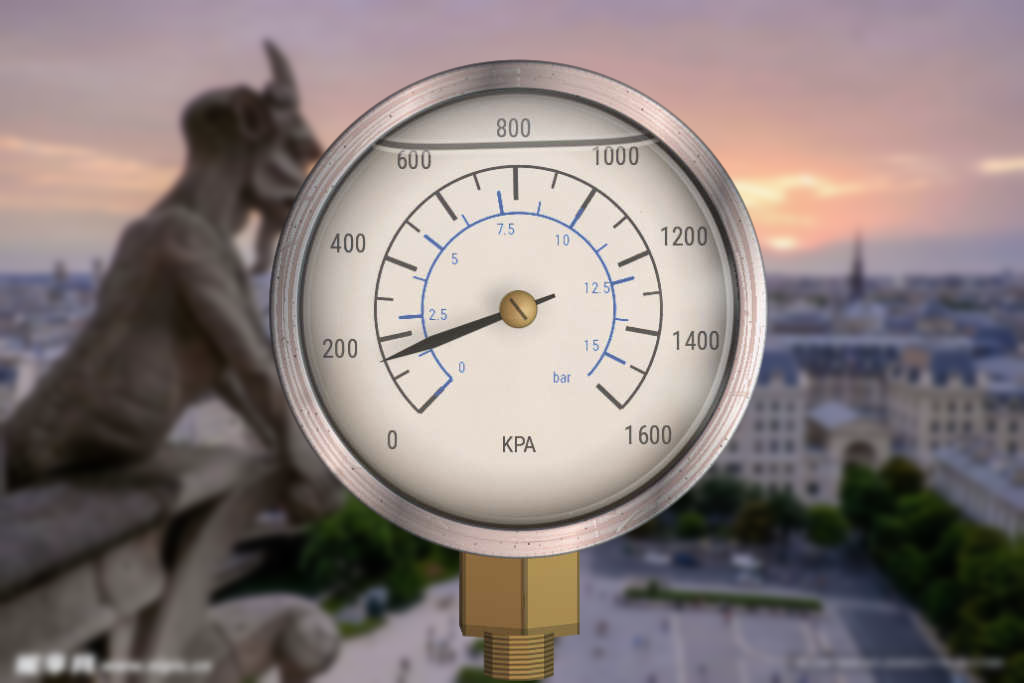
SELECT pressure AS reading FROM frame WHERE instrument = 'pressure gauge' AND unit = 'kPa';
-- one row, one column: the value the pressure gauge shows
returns 150 kPa
